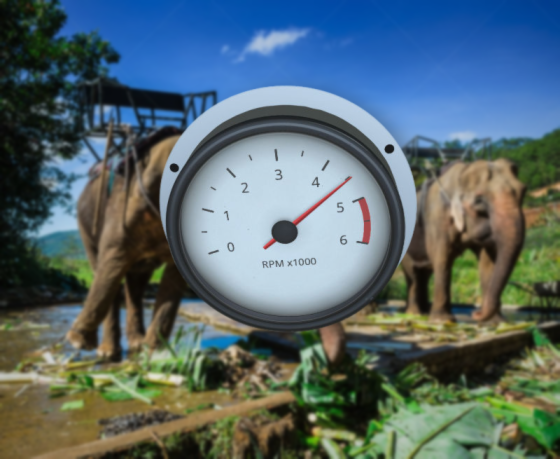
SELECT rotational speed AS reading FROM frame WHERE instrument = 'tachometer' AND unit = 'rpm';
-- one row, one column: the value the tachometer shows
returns 4500 rpm
